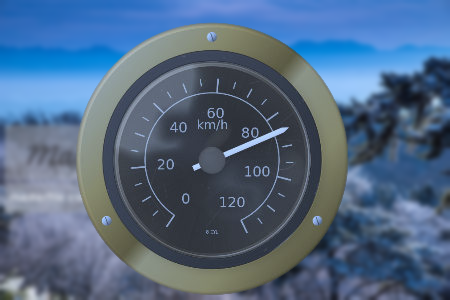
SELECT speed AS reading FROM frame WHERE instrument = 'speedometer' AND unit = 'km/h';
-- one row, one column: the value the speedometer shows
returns 85 km/h
